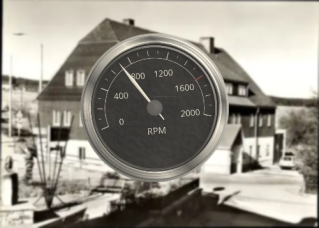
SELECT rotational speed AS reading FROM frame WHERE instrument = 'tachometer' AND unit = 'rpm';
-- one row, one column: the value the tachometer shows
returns 700 rpm
